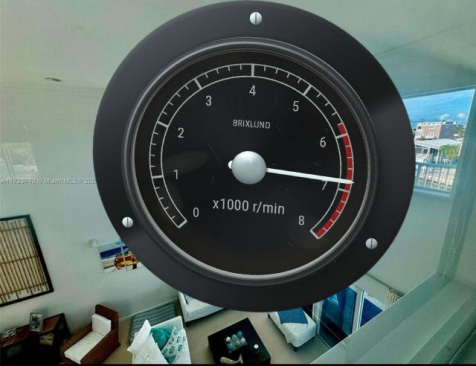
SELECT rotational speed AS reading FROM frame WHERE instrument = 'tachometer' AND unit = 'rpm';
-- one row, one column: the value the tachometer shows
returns 6800 rpm
